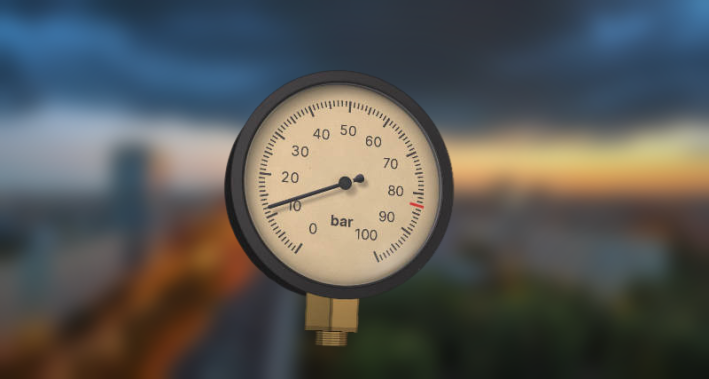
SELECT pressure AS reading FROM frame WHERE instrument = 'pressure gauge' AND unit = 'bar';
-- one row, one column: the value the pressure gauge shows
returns 12 bar
